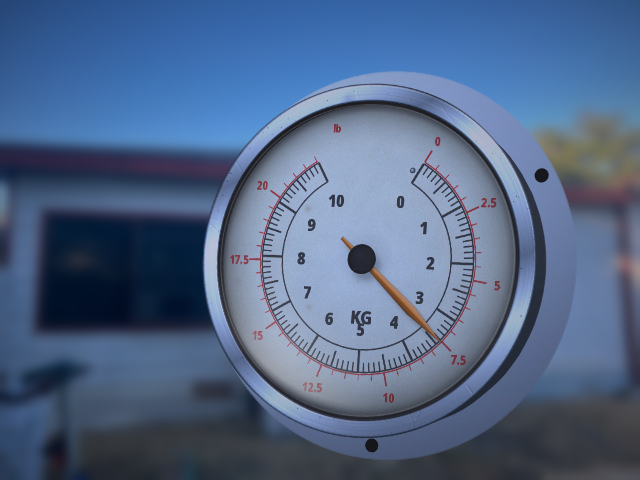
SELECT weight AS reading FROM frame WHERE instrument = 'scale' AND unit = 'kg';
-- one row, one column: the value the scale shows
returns 3.4 kg
